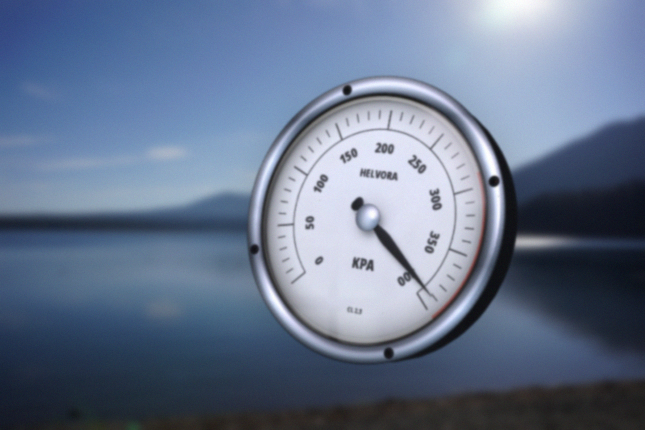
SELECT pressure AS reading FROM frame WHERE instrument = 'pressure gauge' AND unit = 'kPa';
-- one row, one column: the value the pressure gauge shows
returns 390 kPa
